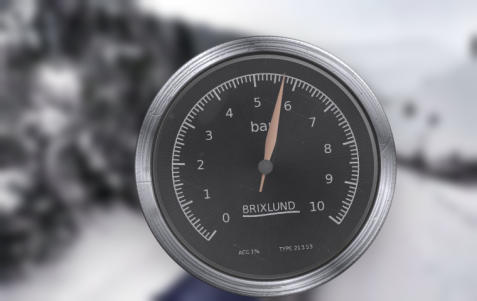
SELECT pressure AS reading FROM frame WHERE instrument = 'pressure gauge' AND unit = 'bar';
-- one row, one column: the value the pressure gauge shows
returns 5.7 bar
